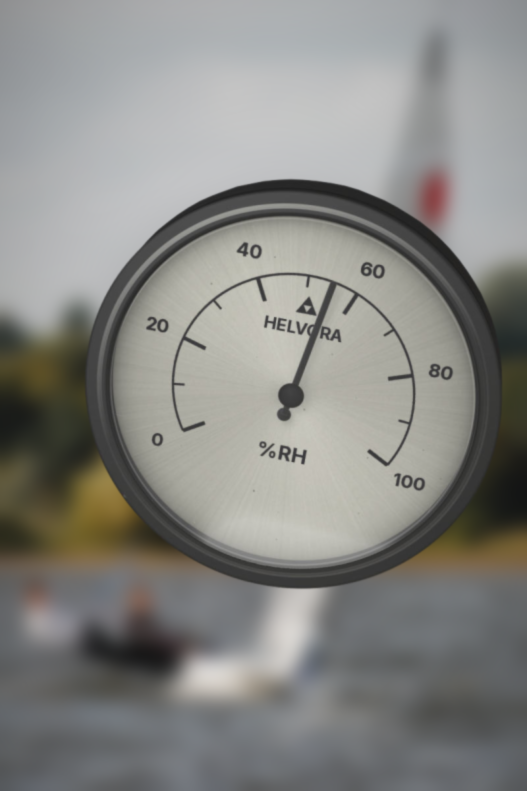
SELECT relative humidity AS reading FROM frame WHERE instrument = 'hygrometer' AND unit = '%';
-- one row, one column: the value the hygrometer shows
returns 55 %
